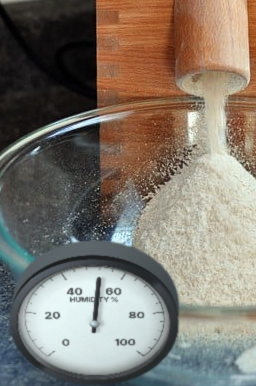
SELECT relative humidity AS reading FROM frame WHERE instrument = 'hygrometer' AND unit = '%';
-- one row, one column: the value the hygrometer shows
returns 52 %
